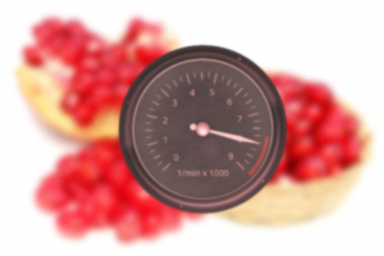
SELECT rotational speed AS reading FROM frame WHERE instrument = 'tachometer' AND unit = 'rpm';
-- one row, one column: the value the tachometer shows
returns 8000 rpm
